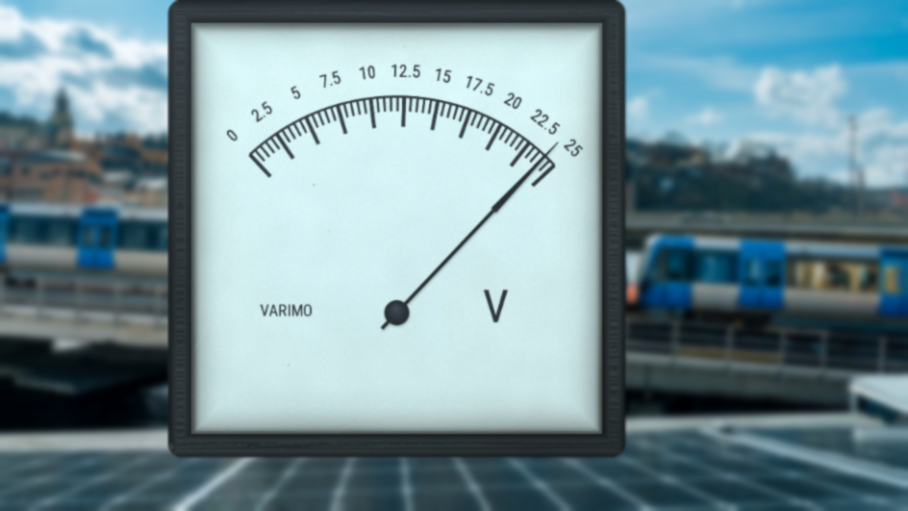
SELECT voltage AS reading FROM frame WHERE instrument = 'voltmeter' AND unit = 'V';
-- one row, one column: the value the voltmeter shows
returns 24 V
